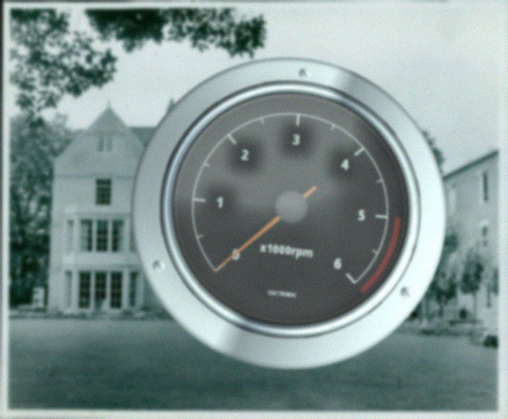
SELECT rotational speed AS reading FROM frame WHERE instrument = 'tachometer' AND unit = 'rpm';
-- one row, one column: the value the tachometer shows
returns 0 rpm
